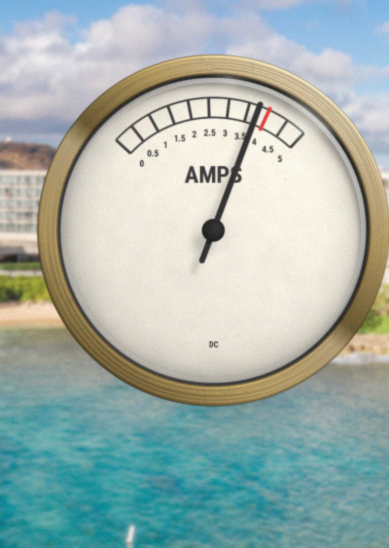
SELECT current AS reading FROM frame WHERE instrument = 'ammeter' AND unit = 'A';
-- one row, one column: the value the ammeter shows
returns 3.75 A
